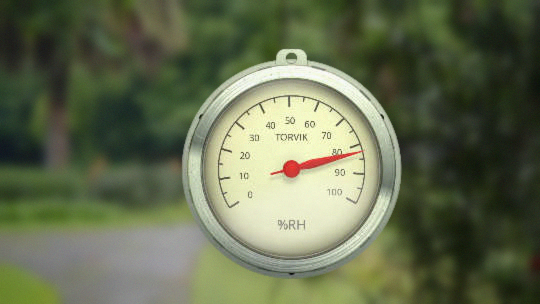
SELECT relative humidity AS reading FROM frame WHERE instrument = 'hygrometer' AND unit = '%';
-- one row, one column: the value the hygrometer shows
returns 82.5 %
